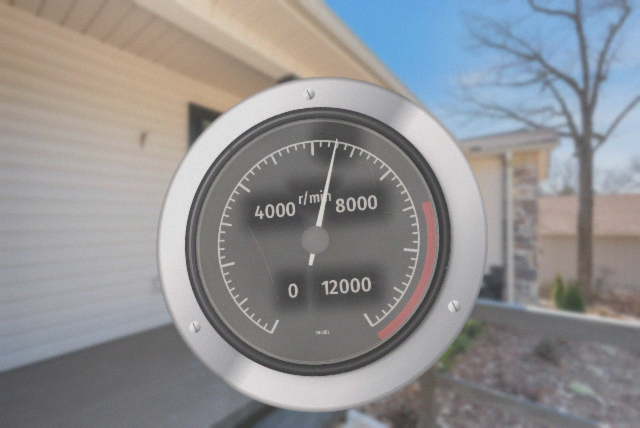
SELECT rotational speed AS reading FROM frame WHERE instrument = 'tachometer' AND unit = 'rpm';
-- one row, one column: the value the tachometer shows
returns 6600 rpm
